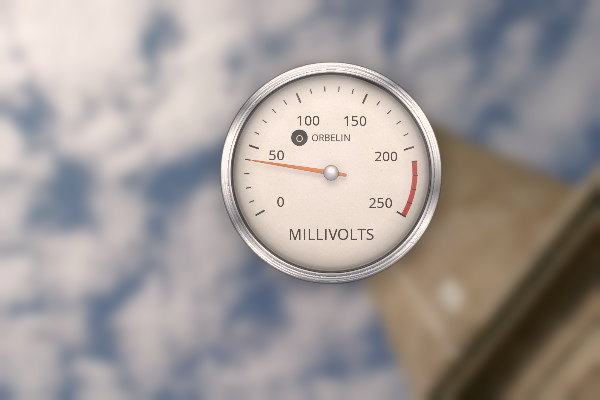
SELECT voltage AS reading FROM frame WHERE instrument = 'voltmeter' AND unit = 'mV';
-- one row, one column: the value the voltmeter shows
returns 40 mV
